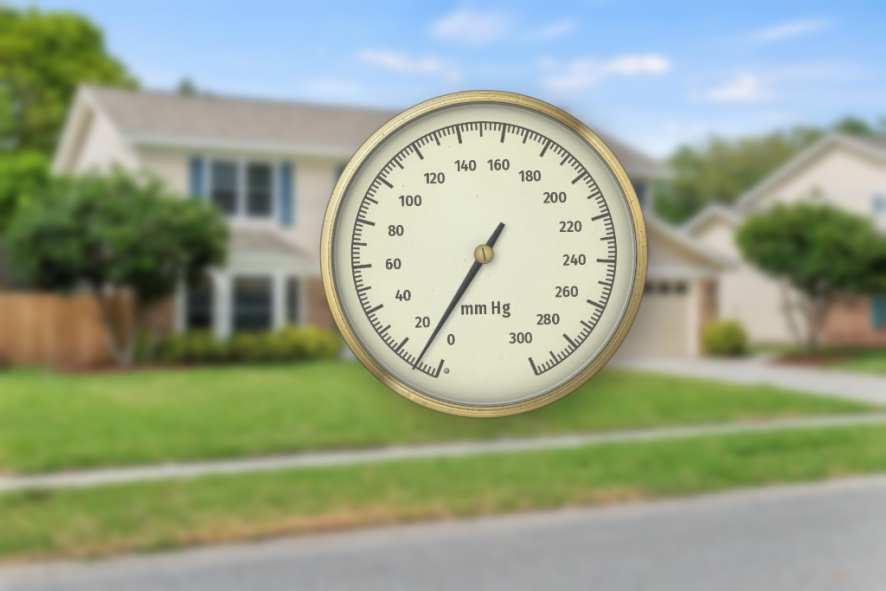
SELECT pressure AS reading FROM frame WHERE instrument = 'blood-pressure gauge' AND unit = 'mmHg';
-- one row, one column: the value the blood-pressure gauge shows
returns 10 mmHg
